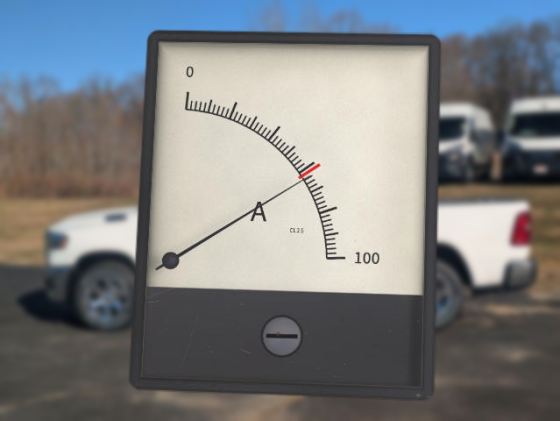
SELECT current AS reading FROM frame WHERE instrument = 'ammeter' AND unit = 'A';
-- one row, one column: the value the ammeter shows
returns 64 A
